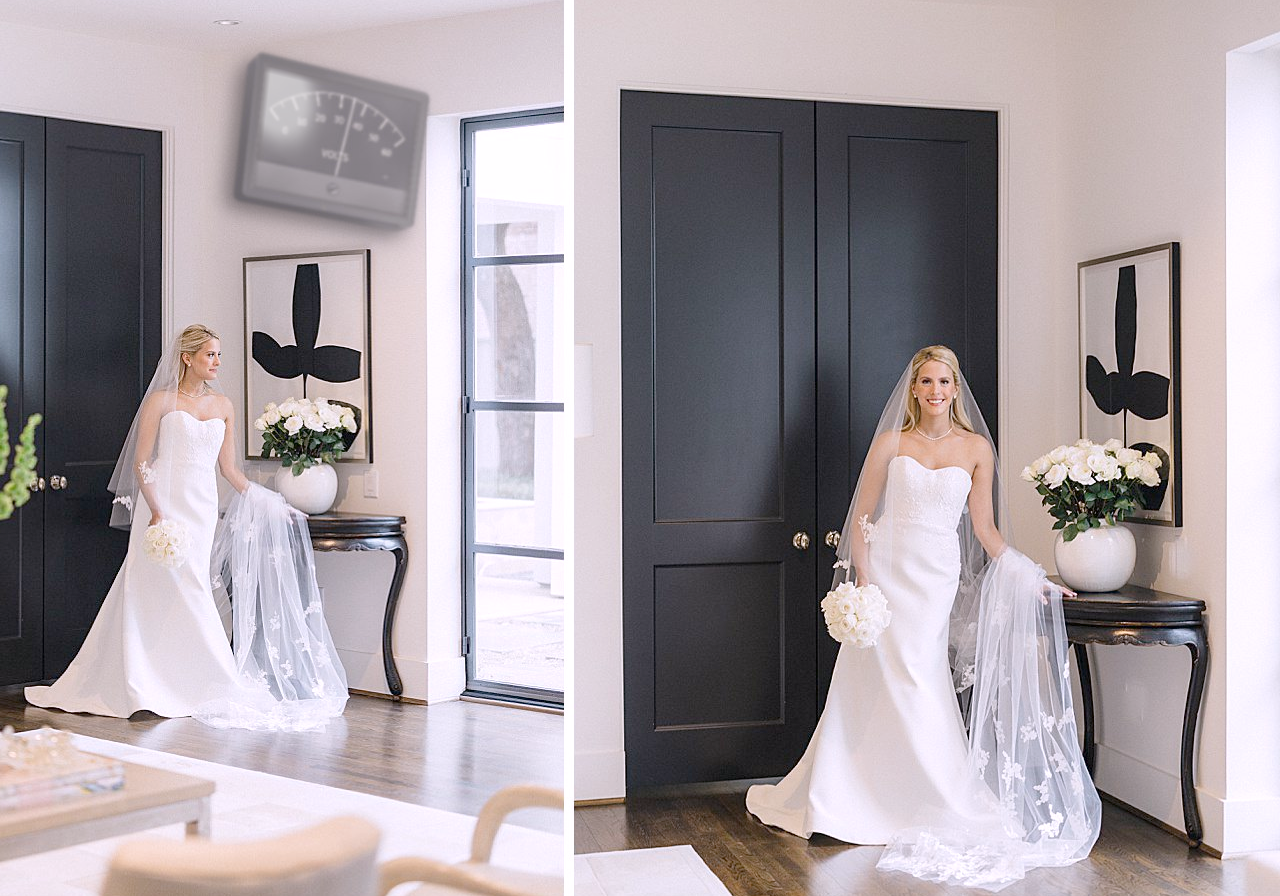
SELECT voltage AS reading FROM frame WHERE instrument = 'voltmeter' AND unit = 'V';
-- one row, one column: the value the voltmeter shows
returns 35 V
